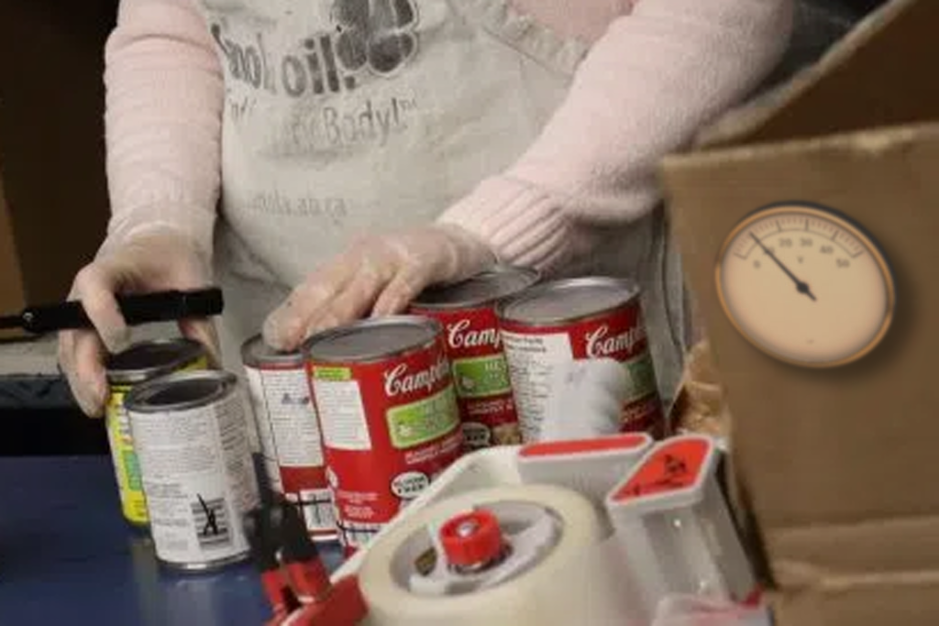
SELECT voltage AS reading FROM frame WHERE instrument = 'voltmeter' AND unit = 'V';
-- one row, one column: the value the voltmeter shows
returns 10 V
